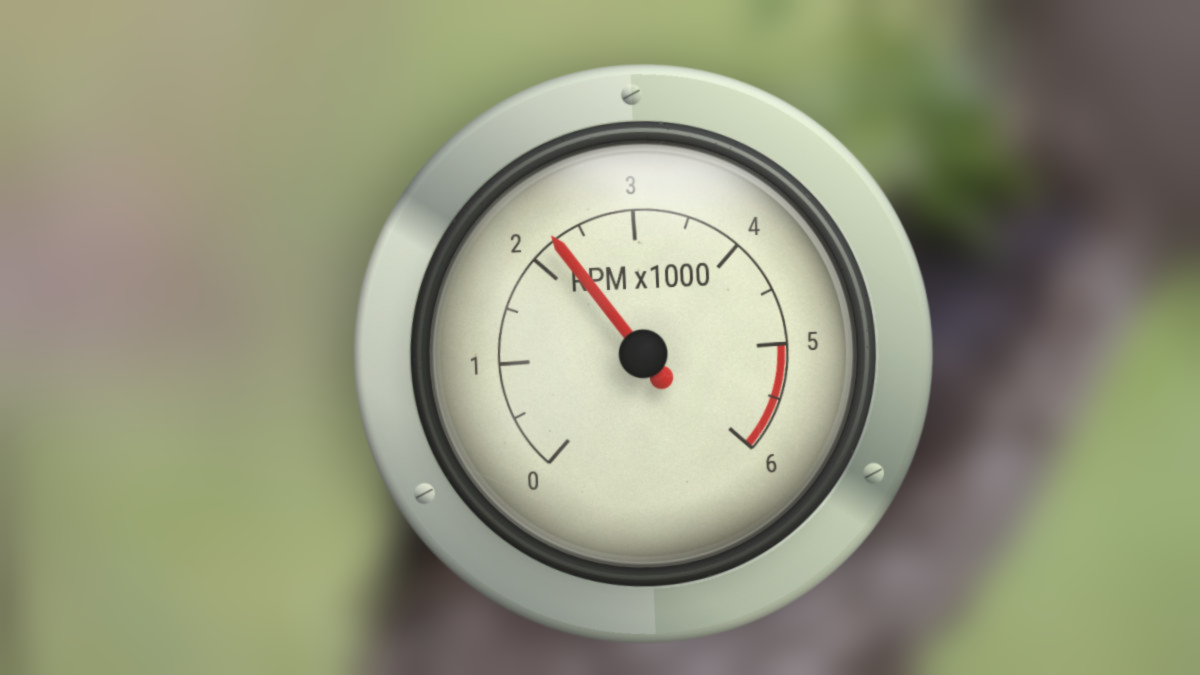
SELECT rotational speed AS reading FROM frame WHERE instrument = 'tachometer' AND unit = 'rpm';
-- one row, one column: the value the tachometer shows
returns 2250 rpm
